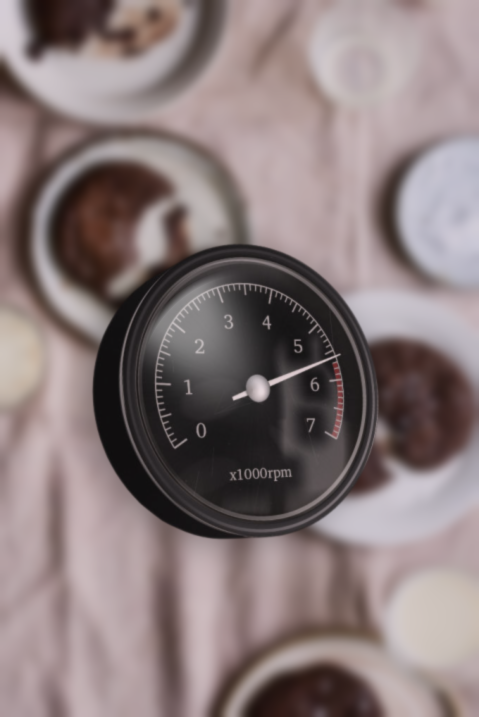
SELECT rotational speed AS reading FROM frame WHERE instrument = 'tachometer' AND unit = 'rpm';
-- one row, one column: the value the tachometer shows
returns 5600 rpm
